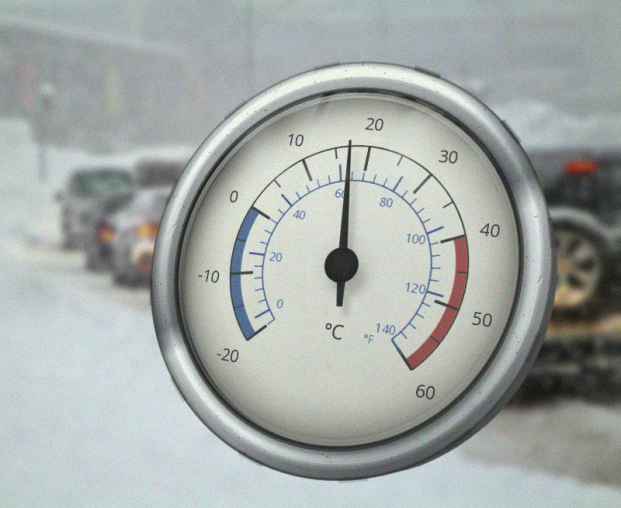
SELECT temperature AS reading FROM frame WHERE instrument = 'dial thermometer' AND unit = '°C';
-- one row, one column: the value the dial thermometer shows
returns 17.5 °C
